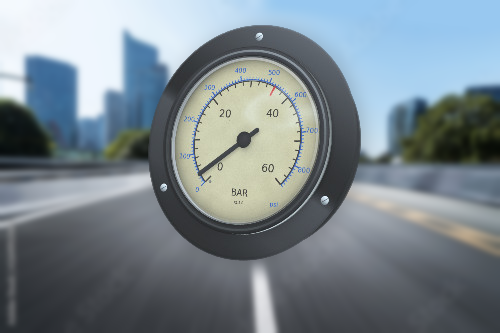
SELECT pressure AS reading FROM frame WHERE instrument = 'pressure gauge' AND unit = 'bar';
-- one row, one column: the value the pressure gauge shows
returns 2 bar
